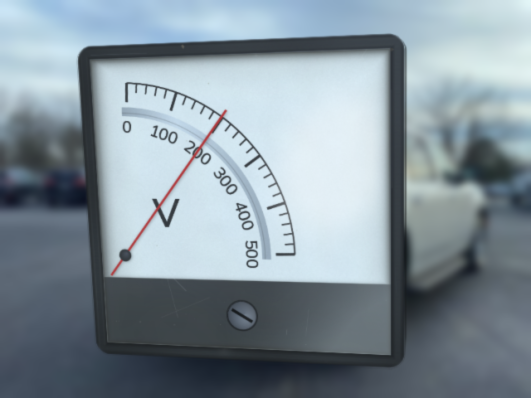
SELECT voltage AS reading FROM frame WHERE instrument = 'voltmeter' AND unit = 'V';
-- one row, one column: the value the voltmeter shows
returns 200 V
